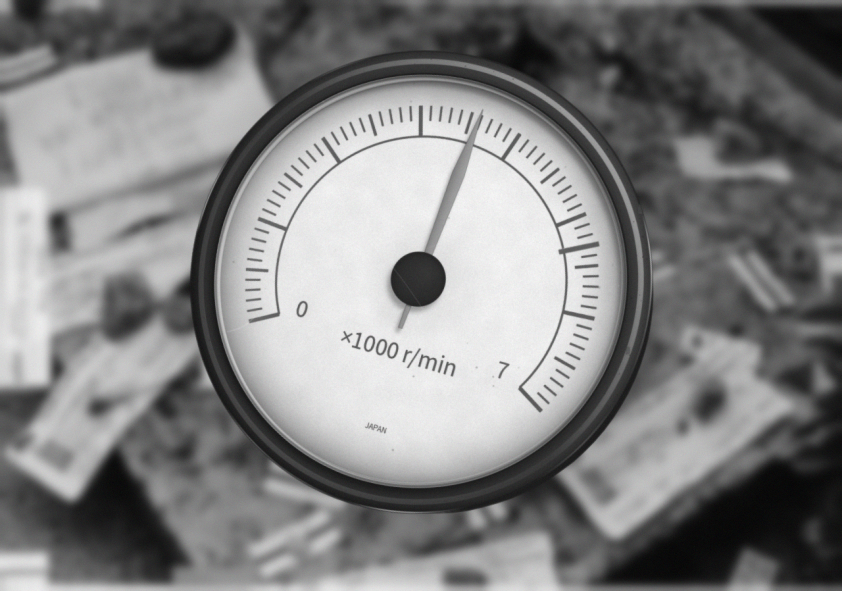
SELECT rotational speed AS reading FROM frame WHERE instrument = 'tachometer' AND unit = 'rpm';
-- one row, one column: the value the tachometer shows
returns 3600 rpm
